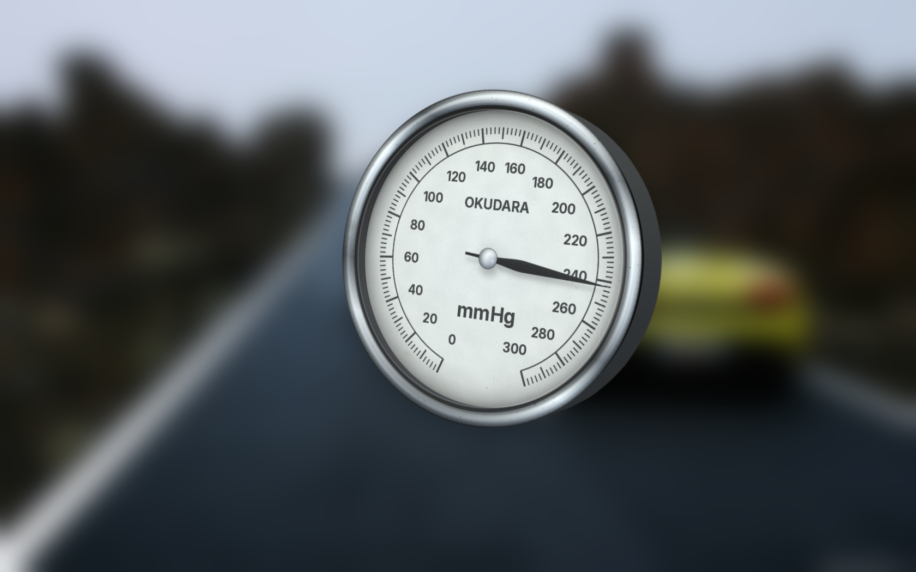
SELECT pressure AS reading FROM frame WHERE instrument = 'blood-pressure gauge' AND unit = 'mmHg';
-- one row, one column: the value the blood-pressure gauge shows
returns 242 mmHg
